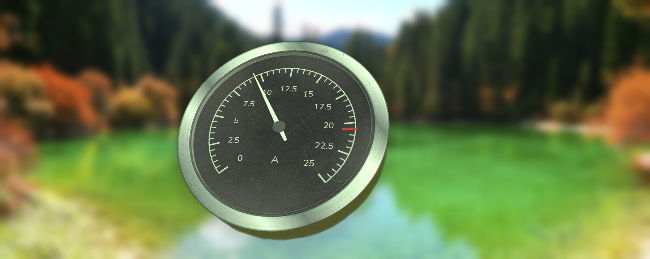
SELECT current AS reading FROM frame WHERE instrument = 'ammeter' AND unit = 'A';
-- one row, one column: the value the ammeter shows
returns 9.5 A
